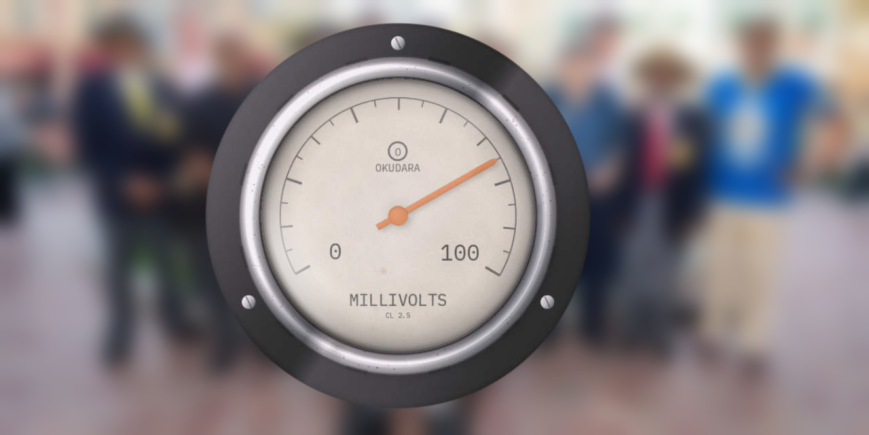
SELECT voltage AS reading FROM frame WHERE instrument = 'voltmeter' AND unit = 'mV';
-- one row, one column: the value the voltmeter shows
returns 75 mV
